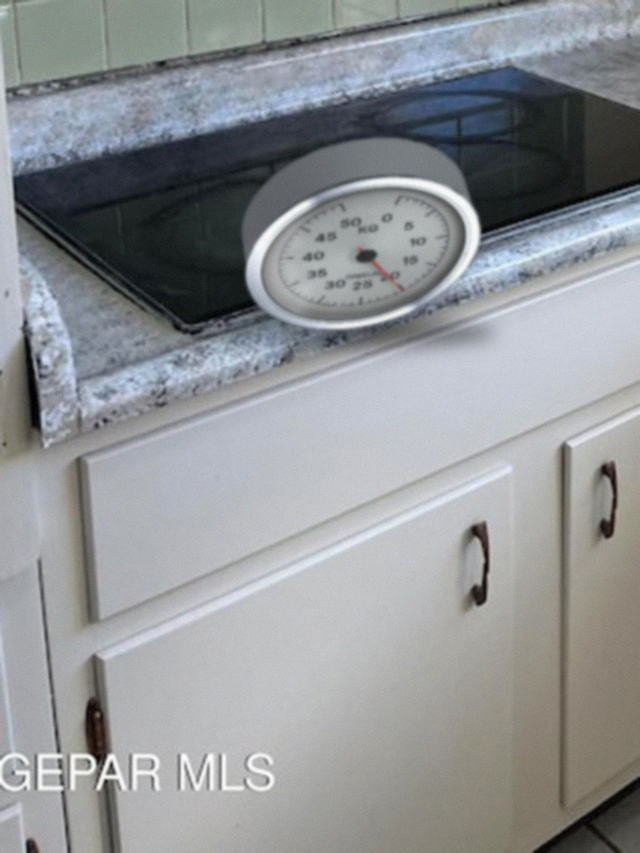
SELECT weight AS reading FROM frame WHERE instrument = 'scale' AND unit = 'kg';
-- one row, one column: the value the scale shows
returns 20 kg
